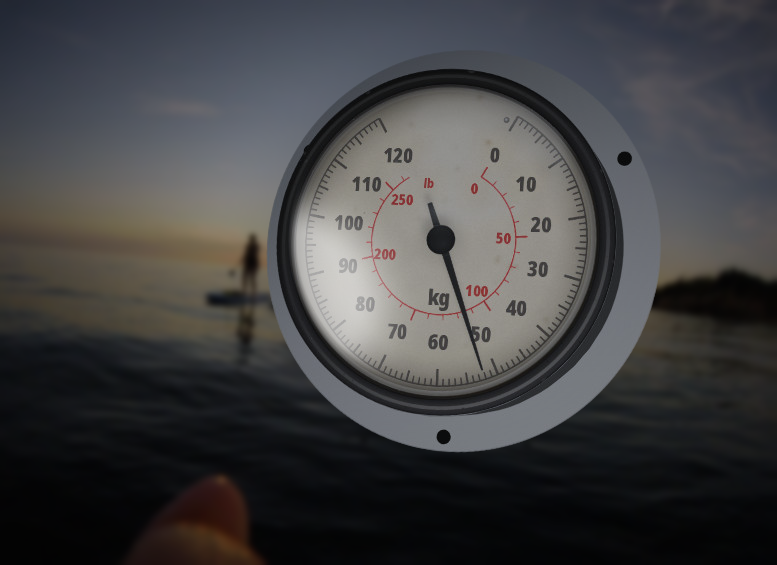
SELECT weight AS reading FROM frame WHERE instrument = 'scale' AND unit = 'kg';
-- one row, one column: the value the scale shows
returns 52 kg
